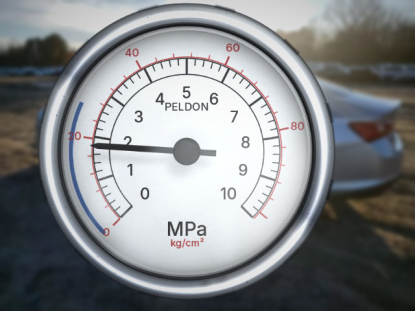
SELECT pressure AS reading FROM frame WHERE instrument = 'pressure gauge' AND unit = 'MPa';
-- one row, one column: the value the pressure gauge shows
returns 1.8 MPa
